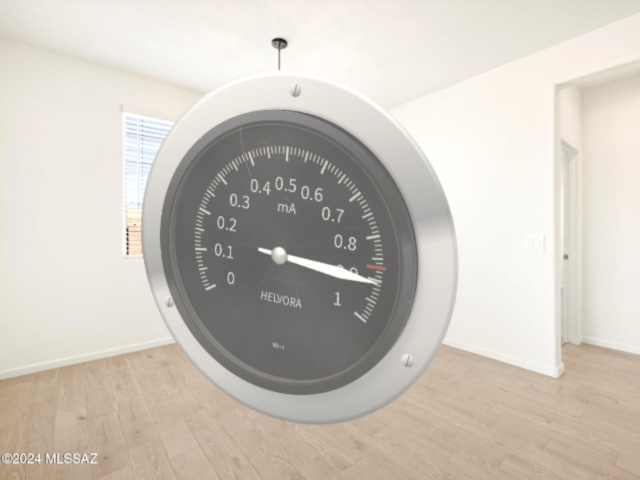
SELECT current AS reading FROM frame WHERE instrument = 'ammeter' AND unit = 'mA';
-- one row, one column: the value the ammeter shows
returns 0.9 mA
